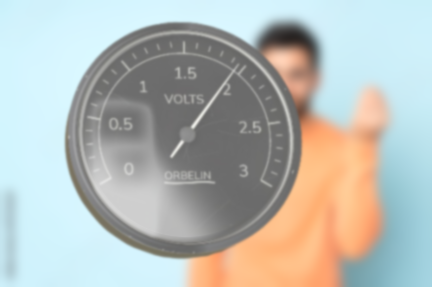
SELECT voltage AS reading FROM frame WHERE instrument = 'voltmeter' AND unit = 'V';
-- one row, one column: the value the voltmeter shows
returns 1.95 V
